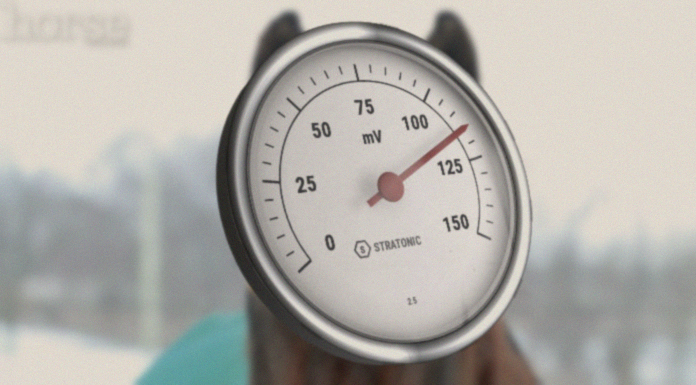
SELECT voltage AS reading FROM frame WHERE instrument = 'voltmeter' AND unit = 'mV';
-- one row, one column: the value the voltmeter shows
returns 115 mV
